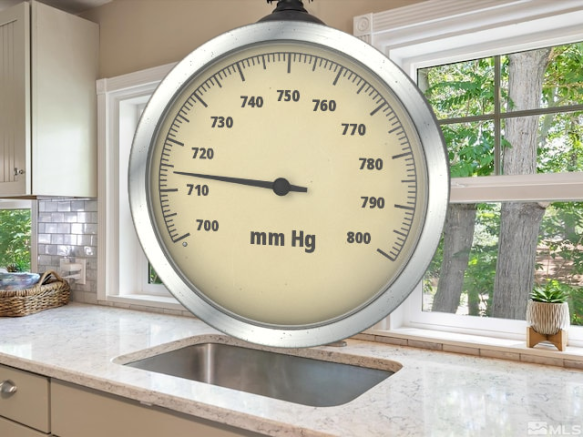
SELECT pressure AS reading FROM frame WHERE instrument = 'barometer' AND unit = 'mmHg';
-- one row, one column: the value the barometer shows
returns 714 mmHg
